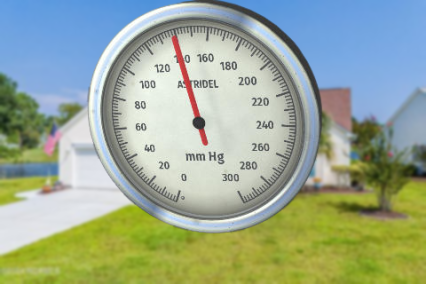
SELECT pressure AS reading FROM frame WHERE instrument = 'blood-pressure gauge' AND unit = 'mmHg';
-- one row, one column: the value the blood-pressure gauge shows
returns 140 mmHg
